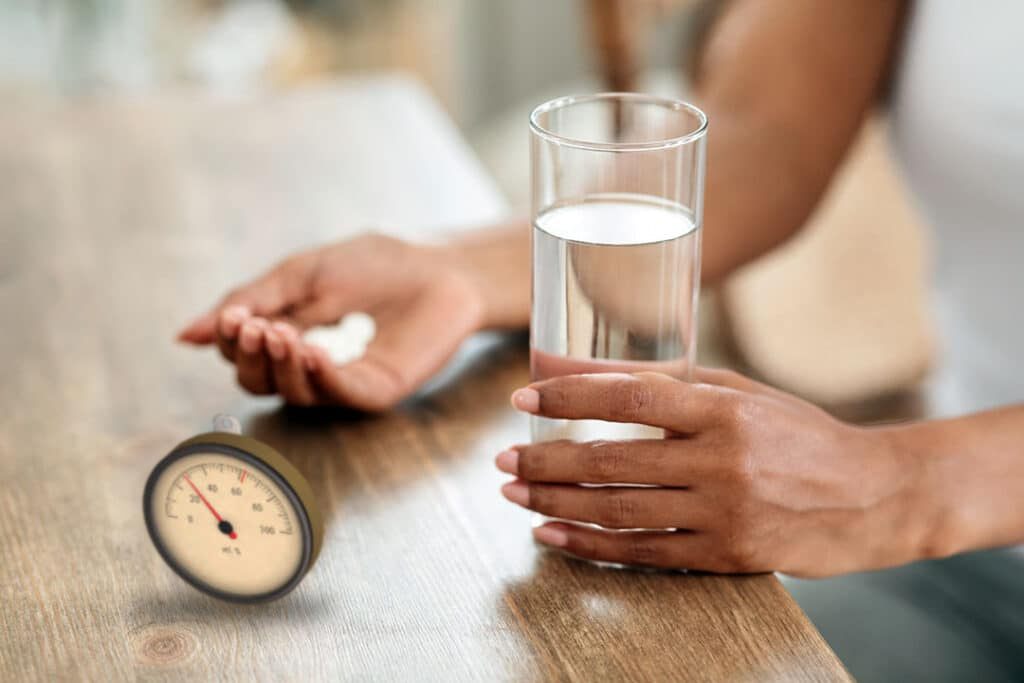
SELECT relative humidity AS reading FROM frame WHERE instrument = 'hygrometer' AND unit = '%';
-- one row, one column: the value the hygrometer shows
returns 30 %
